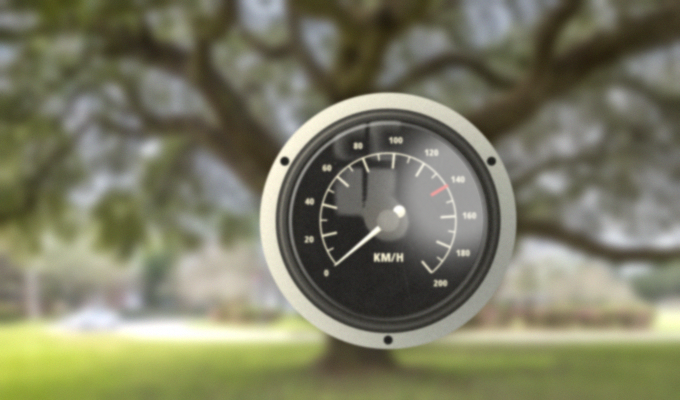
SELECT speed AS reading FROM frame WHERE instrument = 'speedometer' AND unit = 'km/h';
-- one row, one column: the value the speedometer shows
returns 0 km/h
